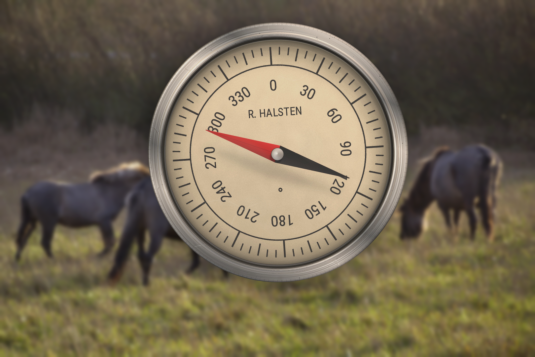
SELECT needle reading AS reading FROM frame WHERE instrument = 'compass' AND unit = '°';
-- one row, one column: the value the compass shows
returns 292.5 °
